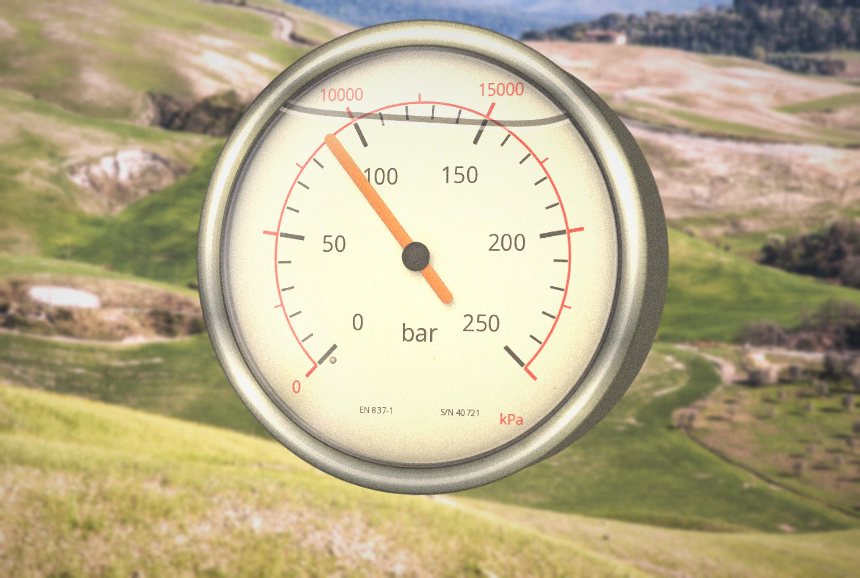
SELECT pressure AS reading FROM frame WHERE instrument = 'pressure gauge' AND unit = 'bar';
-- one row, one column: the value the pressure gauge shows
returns 90 bar
